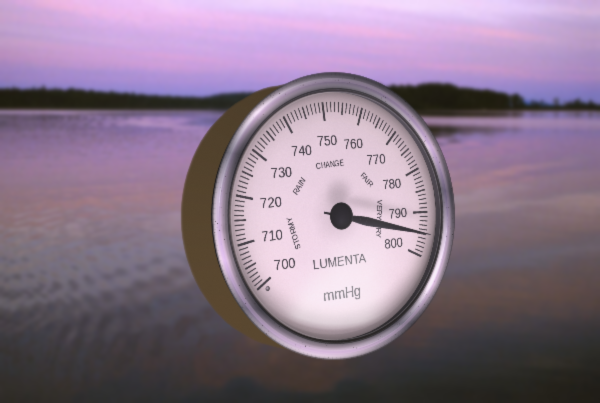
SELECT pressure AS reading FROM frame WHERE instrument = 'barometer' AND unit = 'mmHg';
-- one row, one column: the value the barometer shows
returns 795 mmHg
